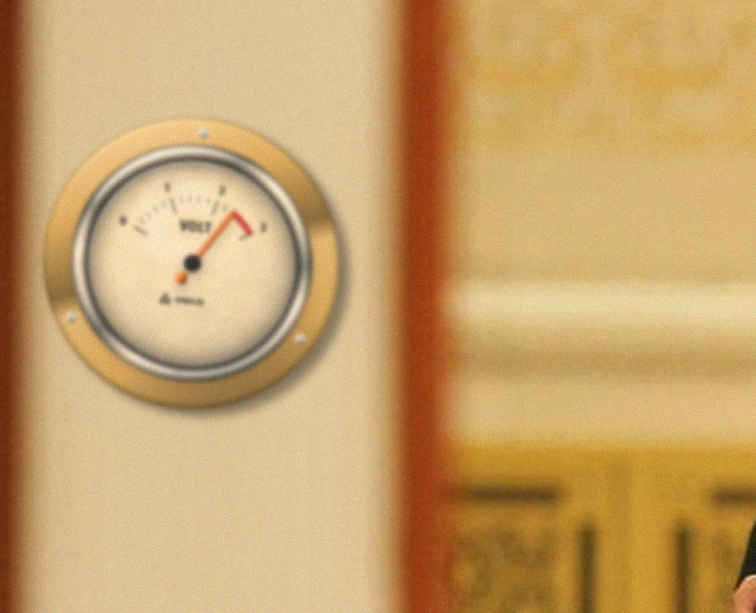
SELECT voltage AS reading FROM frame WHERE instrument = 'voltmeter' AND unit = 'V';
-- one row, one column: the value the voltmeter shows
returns 2.4 V
